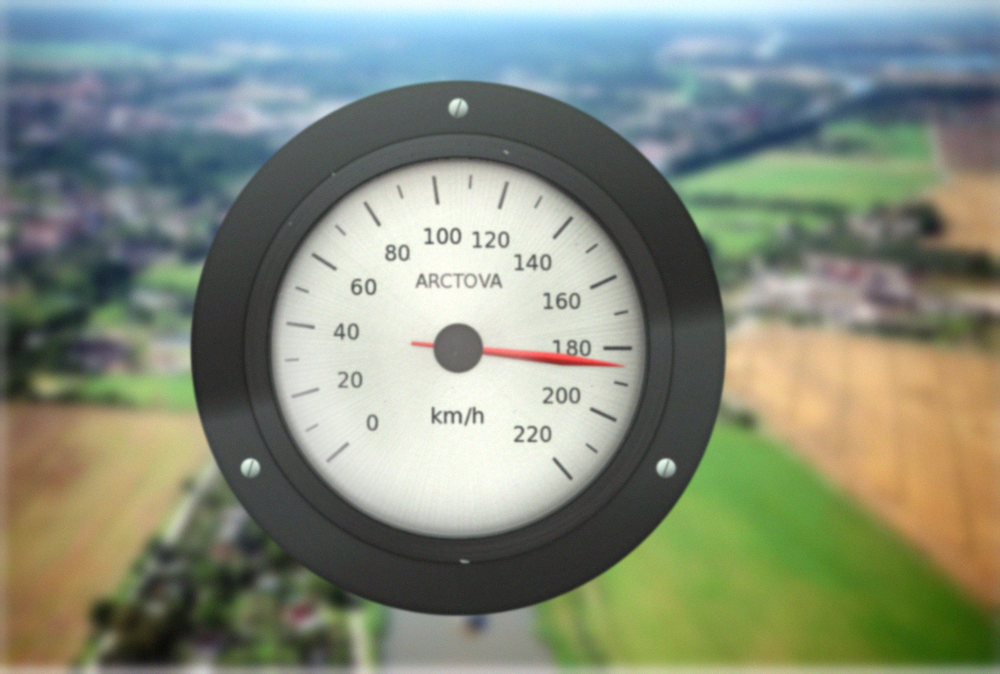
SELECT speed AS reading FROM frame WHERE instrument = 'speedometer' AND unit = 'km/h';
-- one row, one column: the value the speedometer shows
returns 185 km/h
